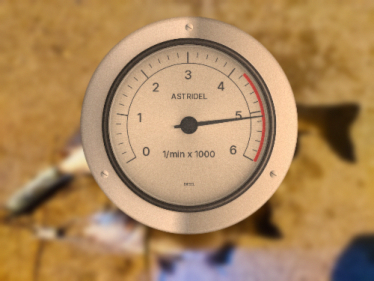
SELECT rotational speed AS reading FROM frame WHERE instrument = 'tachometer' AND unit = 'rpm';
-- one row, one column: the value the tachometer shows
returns 5100 rpm
